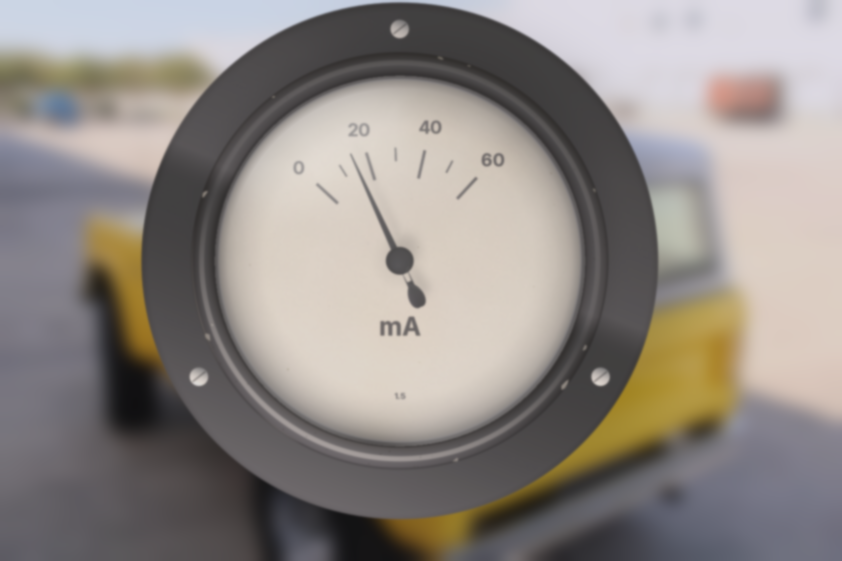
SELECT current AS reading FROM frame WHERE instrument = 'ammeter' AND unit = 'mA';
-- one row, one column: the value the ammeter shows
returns 15 mA
